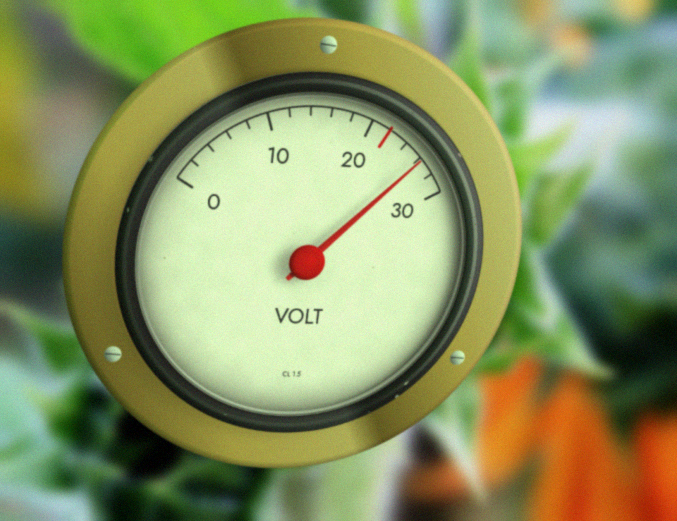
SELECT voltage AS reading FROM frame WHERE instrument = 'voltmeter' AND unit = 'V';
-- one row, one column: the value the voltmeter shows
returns 26 V
